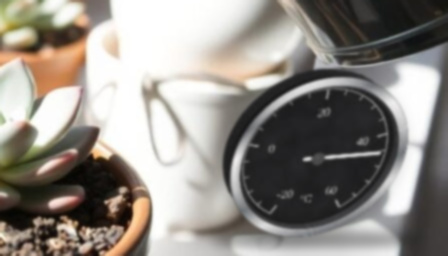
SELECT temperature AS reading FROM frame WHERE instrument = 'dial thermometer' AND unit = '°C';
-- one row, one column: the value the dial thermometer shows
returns 44 °C
